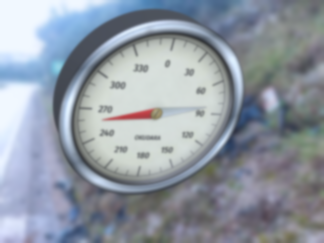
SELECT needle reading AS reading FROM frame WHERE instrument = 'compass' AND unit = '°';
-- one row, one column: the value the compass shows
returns 260 °
